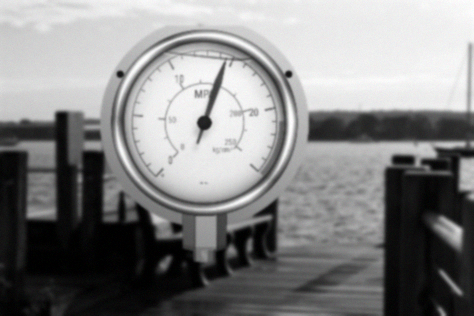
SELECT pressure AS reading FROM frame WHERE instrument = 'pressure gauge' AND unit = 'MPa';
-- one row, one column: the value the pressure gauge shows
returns 14.5 MPa
